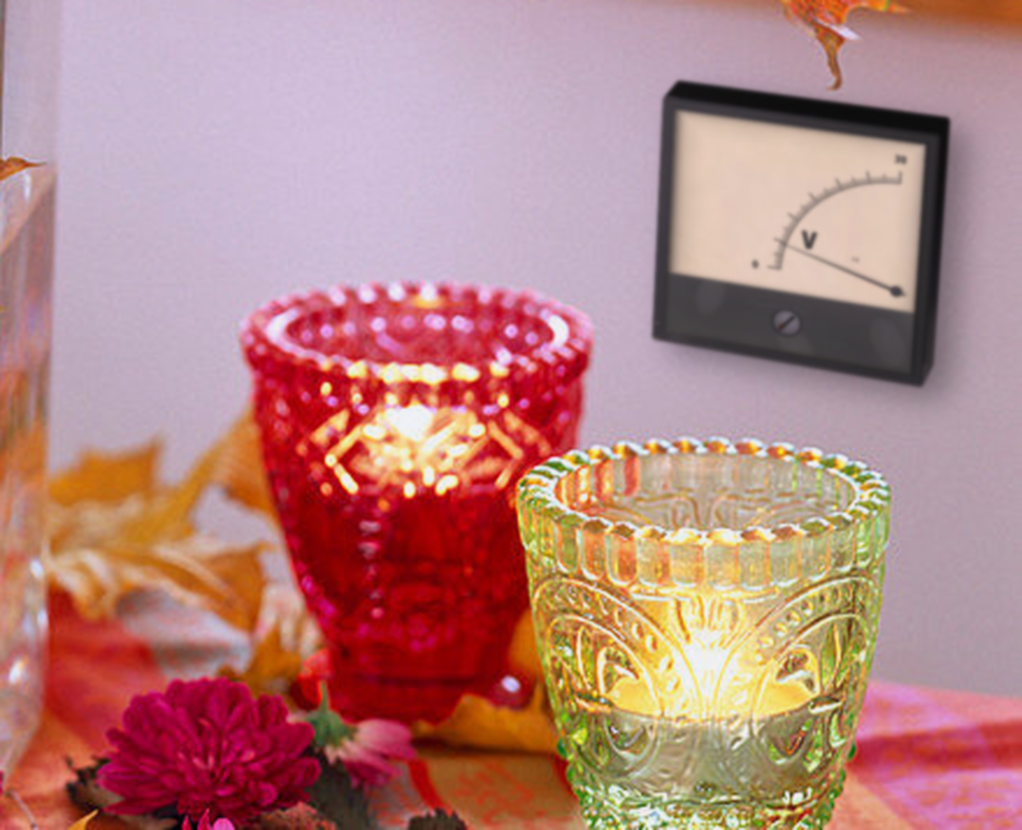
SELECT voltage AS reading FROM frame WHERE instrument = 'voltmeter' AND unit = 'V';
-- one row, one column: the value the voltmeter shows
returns 5 V
